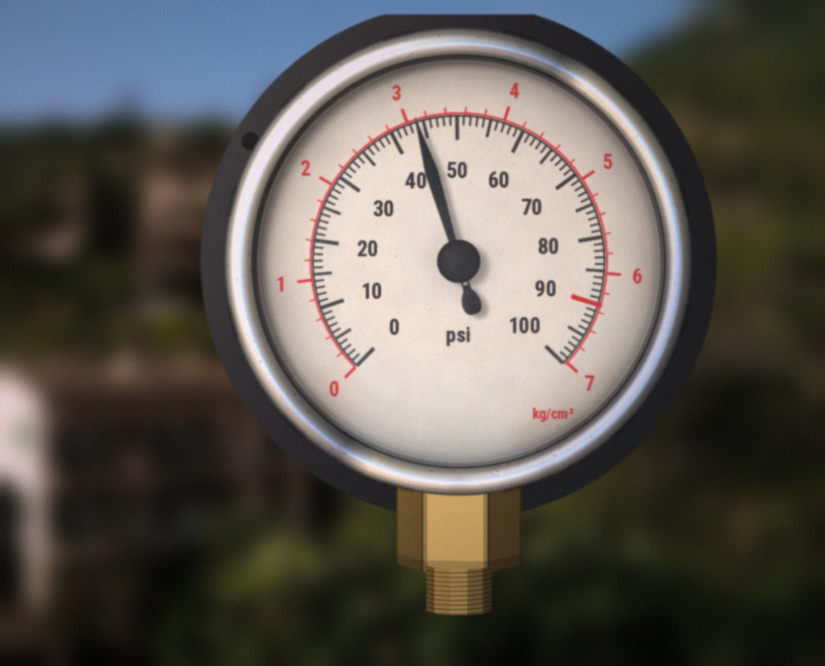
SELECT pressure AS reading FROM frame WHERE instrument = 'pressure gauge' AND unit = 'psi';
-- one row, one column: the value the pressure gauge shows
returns 44 psi
